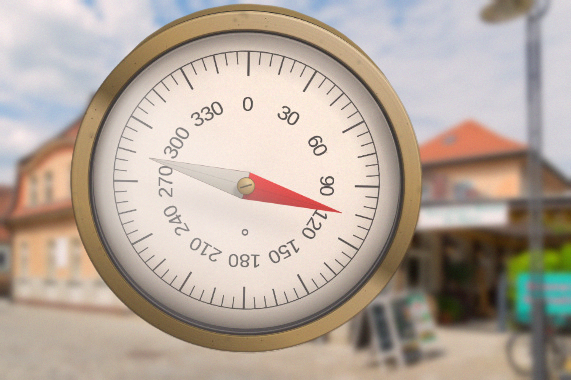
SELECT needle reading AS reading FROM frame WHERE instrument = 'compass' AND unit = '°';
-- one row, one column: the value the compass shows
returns 105 °
